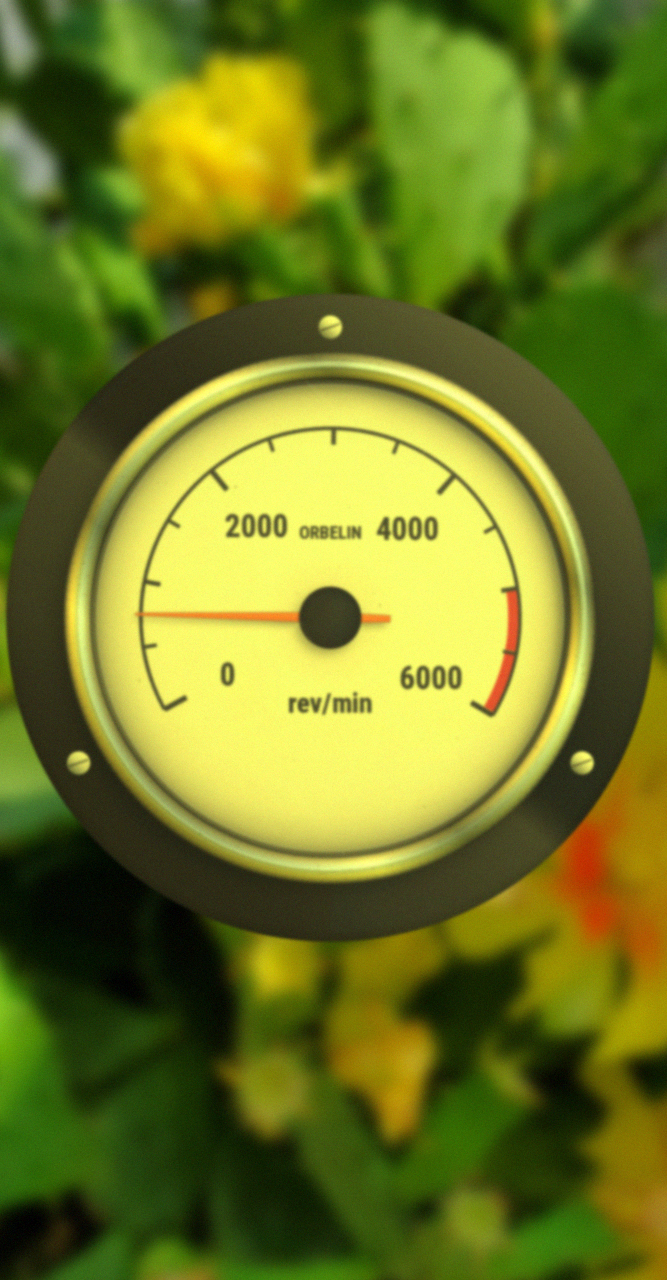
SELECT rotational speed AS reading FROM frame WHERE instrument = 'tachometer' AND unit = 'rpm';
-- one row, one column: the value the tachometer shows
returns 750 rpm
